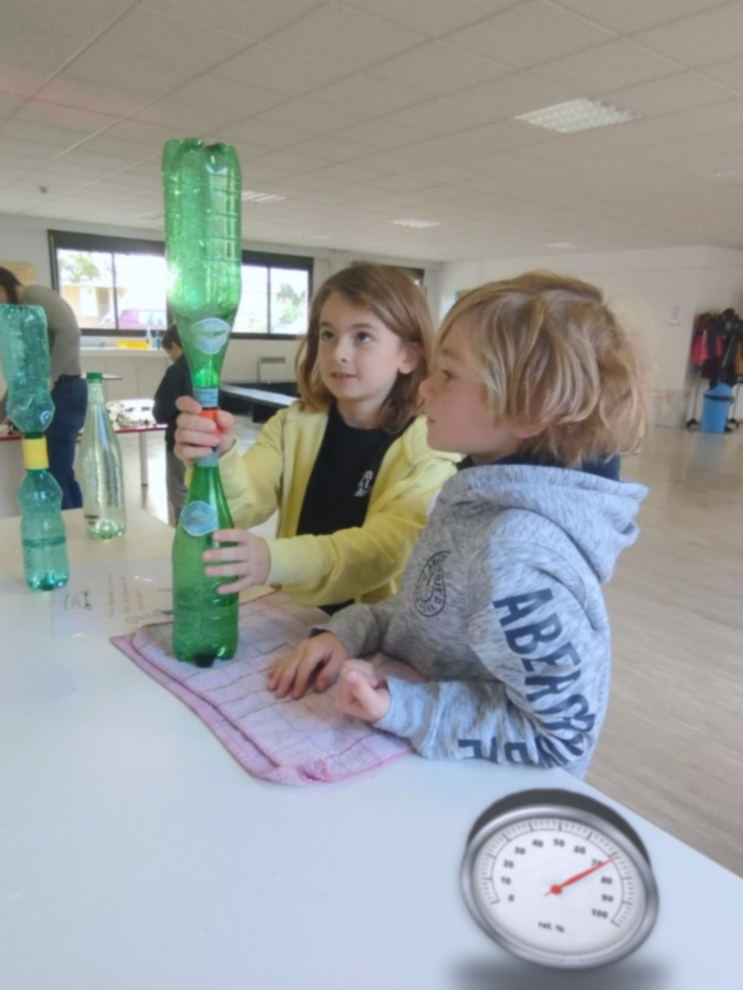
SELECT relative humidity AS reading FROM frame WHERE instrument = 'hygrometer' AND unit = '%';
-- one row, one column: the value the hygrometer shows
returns 70 %
